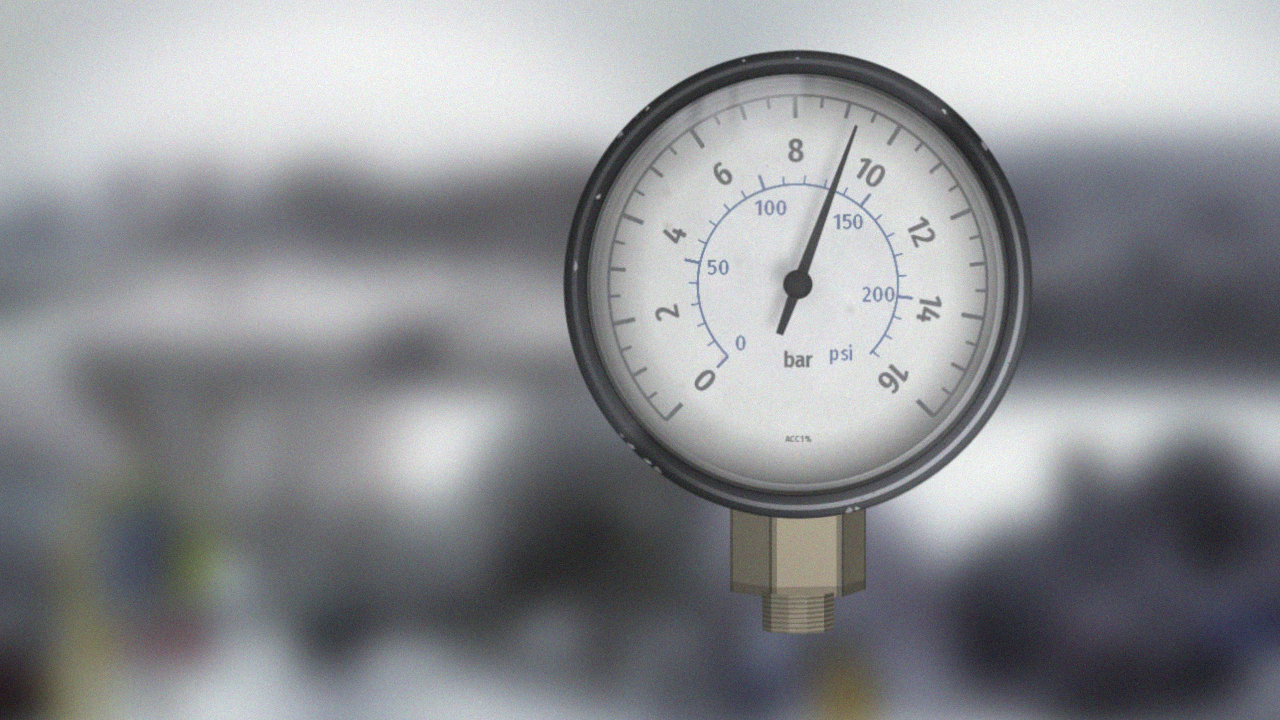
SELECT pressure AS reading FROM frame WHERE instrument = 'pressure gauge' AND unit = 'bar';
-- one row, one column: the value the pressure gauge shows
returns 9.25 bar
